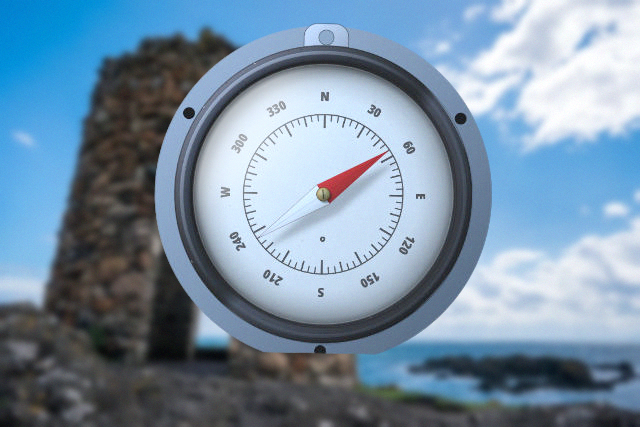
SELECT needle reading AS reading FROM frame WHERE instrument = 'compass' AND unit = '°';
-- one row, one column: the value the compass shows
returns 55 °
